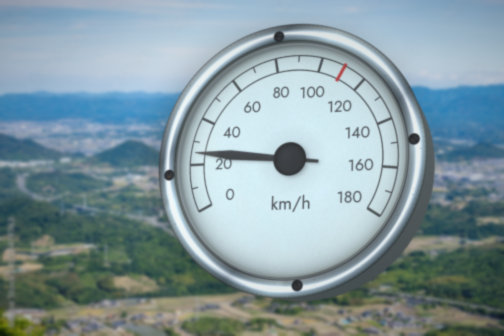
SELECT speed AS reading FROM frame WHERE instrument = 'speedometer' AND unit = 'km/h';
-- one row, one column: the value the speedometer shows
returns 25 km/h
